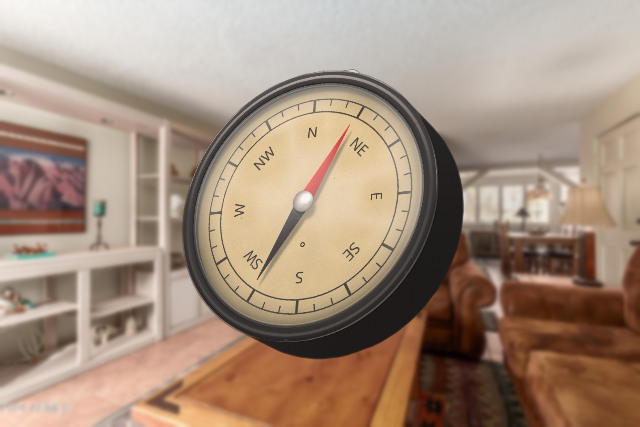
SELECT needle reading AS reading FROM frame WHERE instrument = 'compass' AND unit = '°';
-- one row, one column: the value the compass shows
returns 30 °
